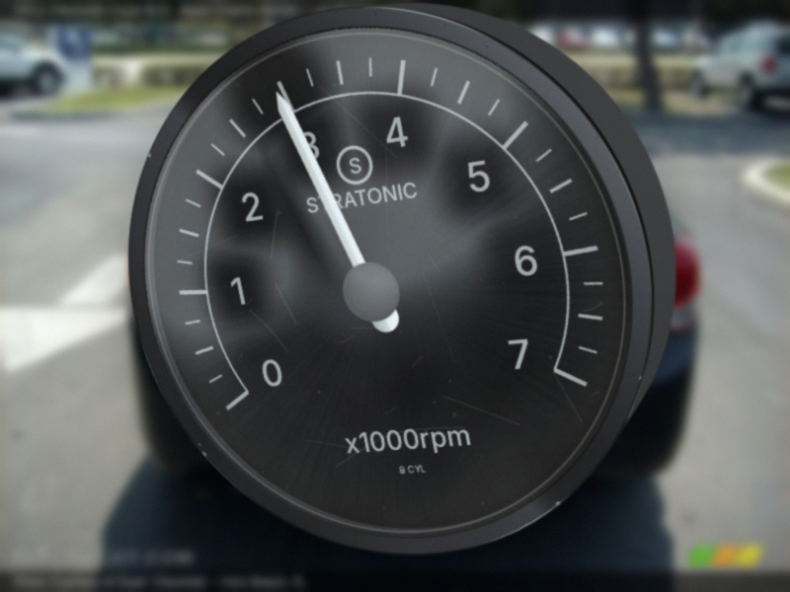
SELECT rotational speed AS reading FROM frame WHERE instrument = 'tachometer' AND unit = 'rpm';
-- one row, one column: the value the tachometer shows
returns 3000 rpm
